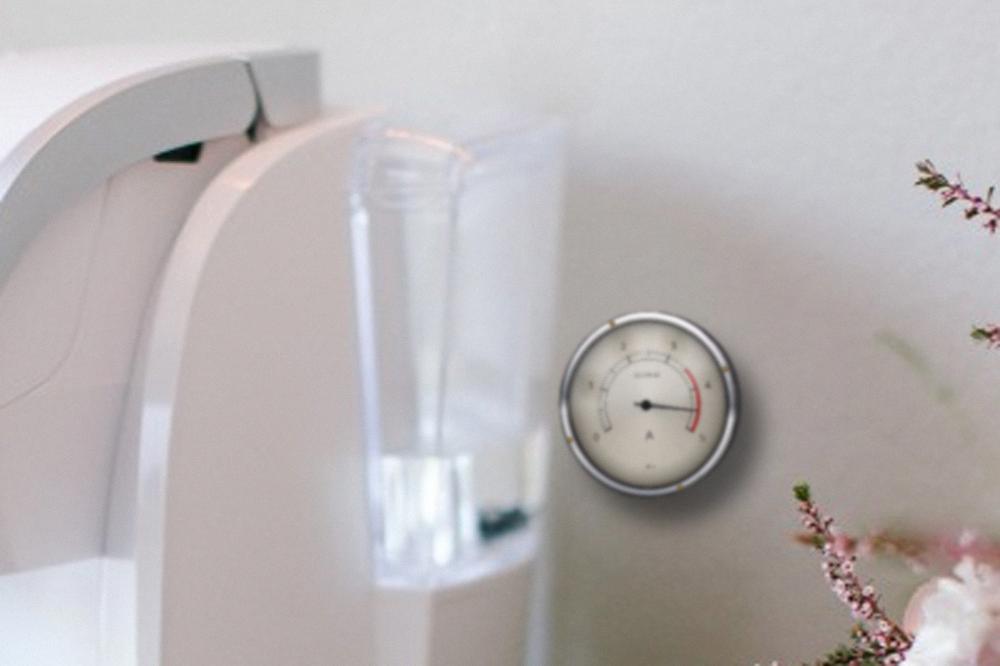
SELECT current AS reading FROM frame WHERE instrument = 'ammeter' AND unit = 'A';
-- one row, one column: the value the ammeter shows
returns 4.5 A
